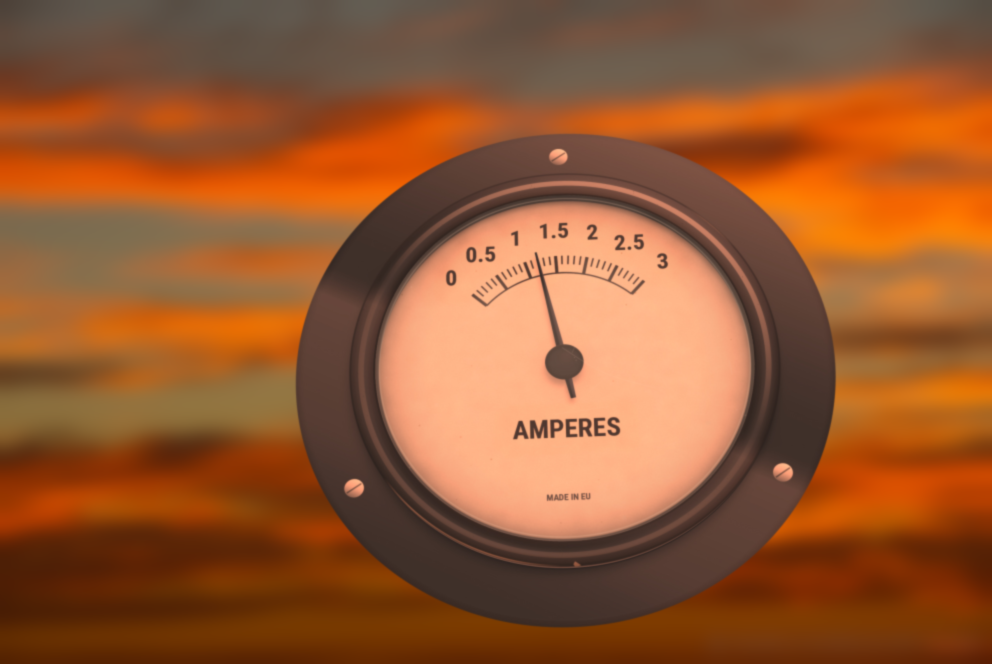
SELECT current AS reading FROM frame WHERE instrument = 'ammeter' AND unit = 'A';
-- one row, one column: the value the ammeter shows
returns 1.2 A
